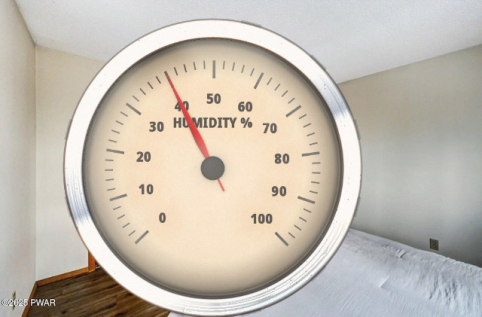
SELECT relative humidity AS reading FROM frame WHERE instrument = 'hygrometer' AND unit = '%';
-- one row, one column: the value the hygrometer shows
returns 40 %
